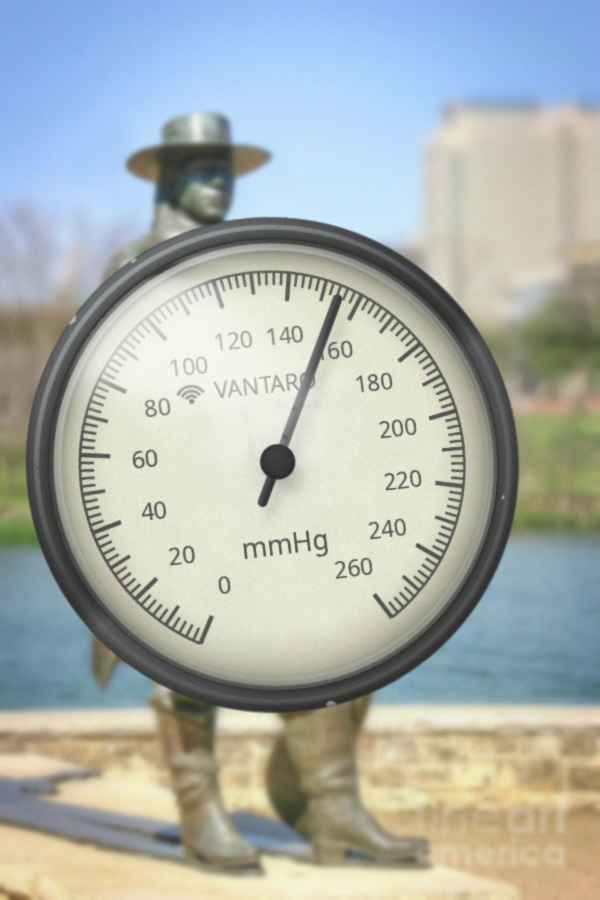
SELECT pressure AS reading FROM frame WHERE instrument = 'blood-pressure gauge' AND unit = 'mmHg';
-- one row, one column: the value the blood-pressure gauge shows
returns 154 mmHg
